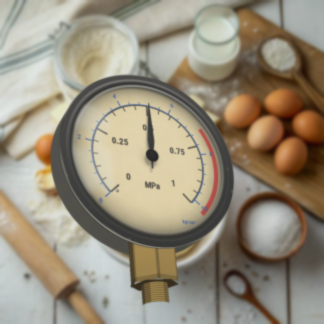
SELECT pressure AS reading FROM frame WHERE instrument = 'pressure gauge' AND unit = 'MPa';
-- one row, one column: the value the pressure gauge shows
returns 0.5 MPa
